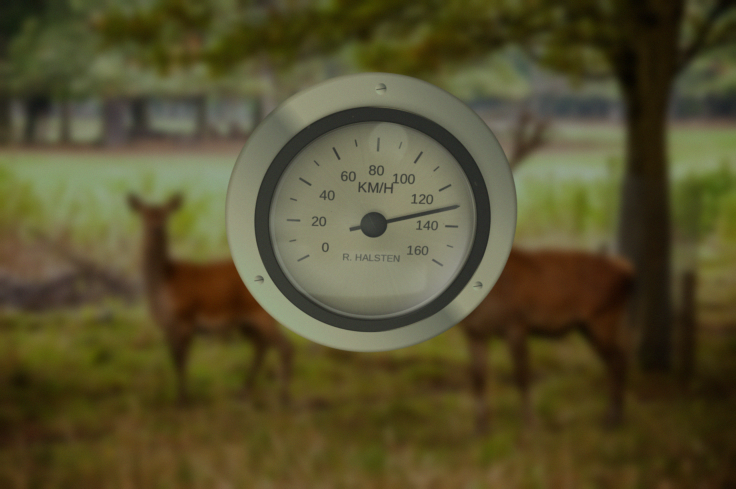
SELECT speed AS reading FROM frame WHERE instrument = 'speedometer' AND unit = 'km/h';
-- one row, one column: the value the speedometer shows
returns 130 km/h
